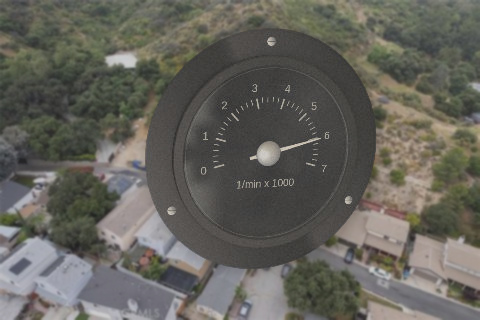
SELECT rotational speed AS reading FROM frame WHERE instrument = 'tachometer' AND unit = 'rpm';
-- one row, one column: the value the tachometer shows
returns 6000 rpm
